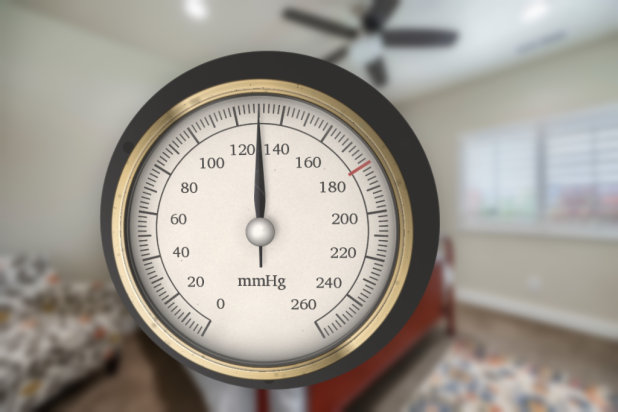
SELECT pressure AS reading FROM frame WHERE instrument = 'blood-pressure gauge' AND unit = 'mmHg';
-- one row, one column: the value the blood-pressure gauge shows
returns 130 mmHg
